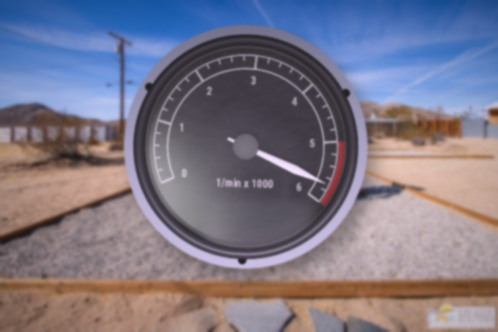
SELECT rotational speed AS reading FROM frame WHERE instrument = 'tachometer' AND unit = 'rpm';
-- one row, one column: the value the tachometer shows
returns 5700 rpm
